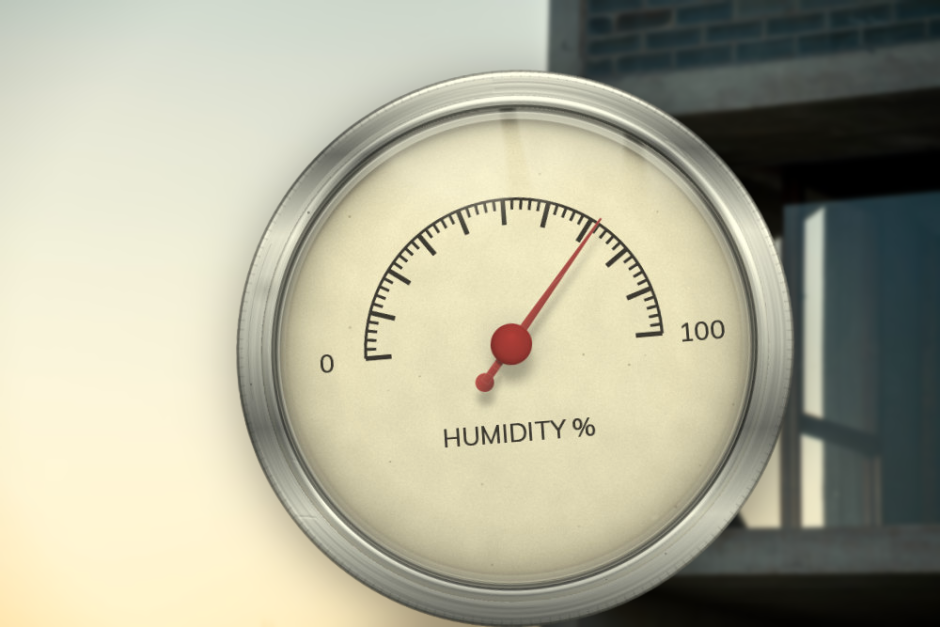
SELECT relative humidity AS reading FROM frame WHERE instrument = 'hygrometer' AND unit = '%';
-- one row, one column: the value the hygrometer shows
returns 72 %
